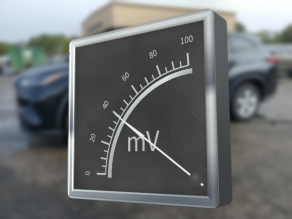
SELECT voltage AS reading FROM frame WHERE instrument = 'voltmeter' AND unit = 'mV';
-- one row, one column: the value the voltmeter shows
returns 40 mV
